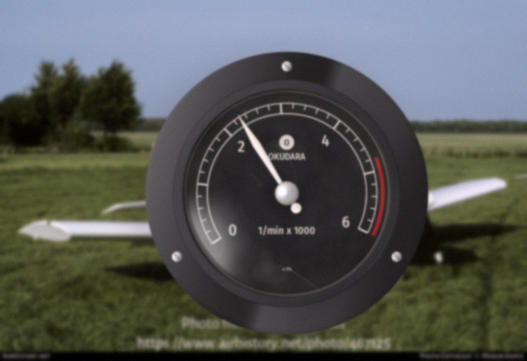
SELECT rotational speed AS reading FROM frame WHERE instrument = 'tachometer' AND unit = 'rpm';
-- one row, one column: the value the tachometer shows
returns 2300 rpm
